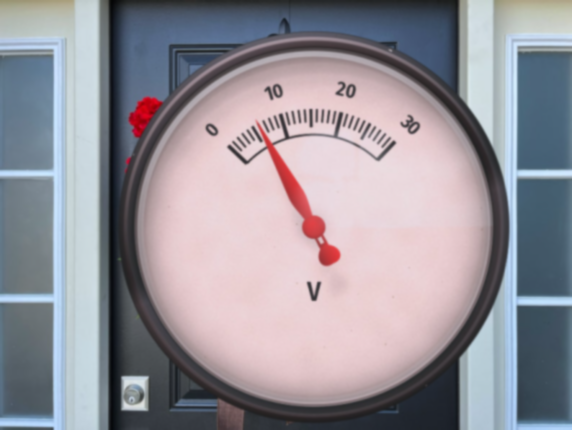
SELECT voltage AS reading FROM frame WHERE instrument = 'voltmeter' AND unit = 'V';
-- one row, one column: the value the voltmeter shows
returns 6 V
